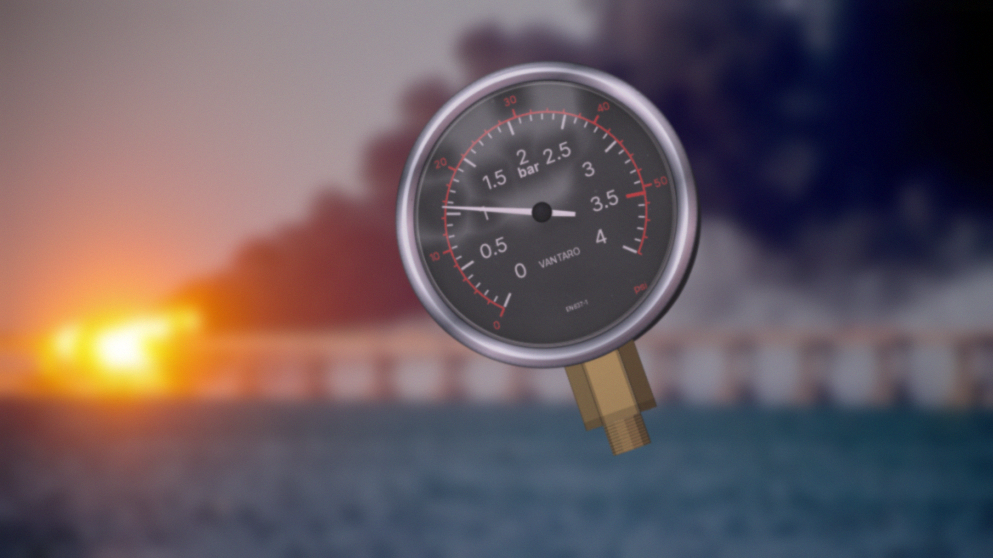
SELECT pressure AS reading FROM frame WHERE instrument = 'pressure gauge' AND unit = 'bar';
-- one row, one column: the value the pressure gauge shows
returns 1.05 bar
